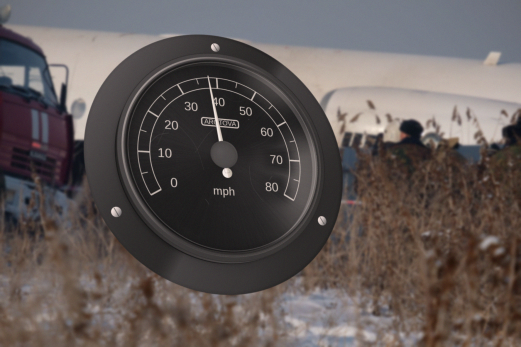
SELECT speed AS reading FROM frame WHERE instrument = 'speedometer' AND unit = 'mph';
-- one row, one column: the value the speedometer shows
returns 37.5 mph
